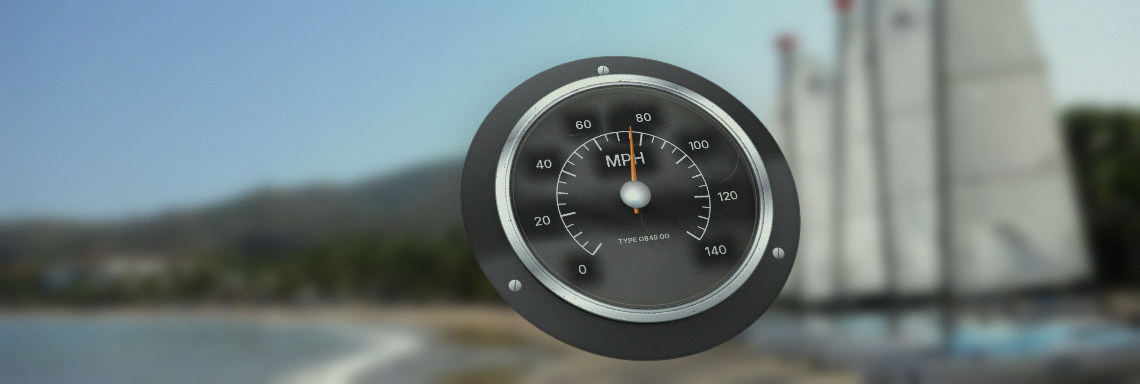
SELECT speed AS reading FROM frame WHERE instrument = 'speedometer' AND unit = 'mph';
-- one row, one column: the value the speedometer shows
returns 75 mph
